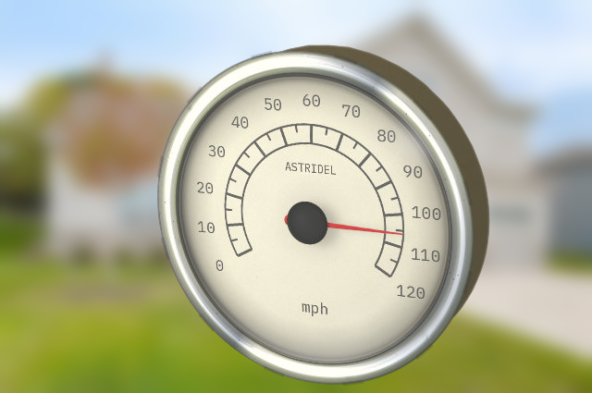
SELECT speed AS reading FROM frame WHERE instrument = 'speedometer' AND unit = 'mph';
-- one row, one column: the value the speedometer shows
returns 105 mph
